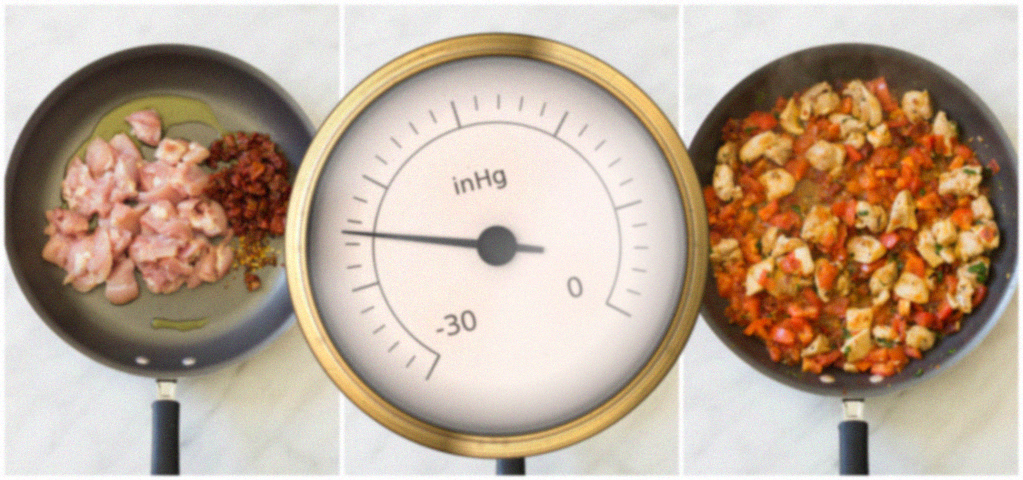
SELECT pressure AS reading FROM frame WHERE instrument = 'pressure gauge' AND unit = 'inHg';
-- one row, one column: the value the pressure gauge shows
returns -22.5 inHg
